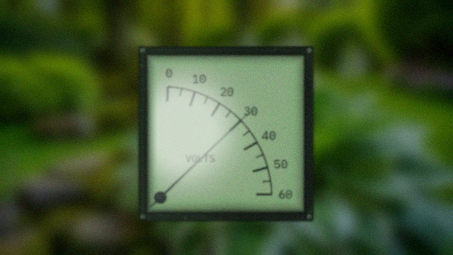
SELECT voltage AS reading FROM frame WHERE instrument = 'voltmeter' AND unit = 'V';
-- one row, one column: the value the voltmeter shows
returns 30 V
